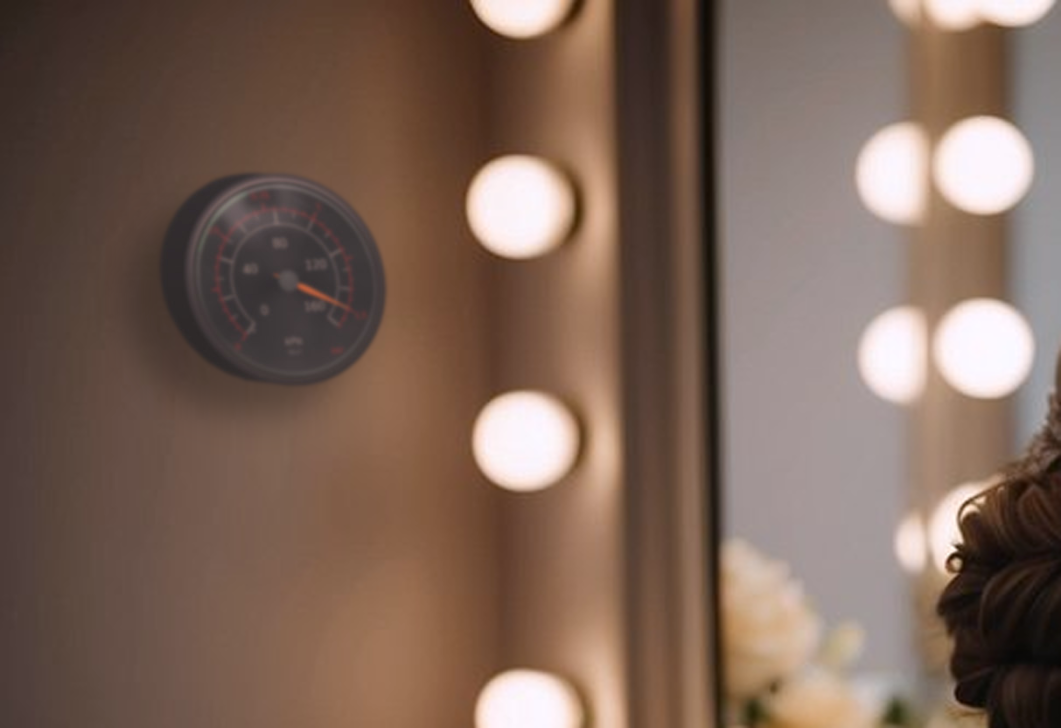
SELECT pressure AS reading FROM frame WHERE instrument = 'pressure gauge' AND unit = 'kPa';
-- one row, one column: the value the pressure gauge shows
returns 150 kPa
